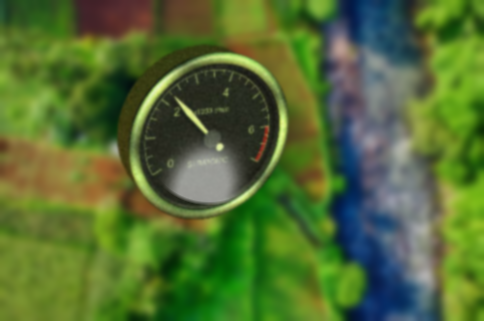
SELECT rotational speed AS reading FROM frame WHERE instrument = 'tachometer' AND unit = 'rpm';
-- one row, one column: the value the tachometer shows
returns 2250 rpm
